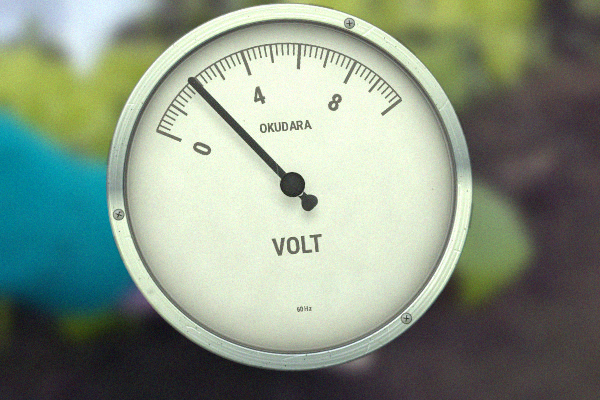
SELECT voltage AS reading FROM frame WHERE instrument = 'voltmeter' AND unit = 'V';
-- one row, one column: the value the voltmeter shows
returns 2 V
